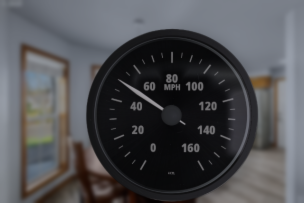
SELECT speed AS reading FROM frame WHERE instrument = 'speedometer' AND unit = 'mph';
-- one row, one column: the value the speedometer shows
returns 50 mph
